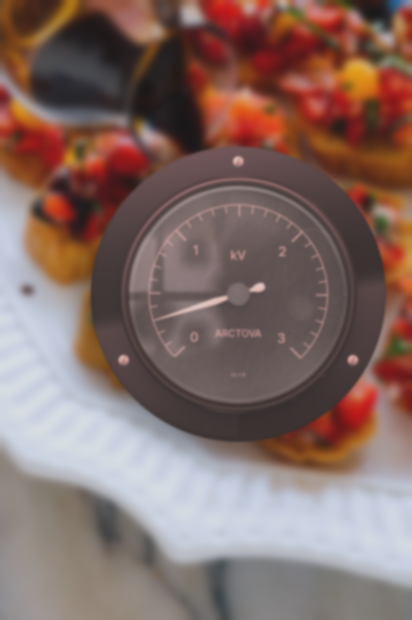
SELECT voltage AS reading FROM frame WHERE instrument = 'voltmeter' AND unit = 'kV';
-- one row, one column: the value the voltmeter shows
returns 0.3 kV
